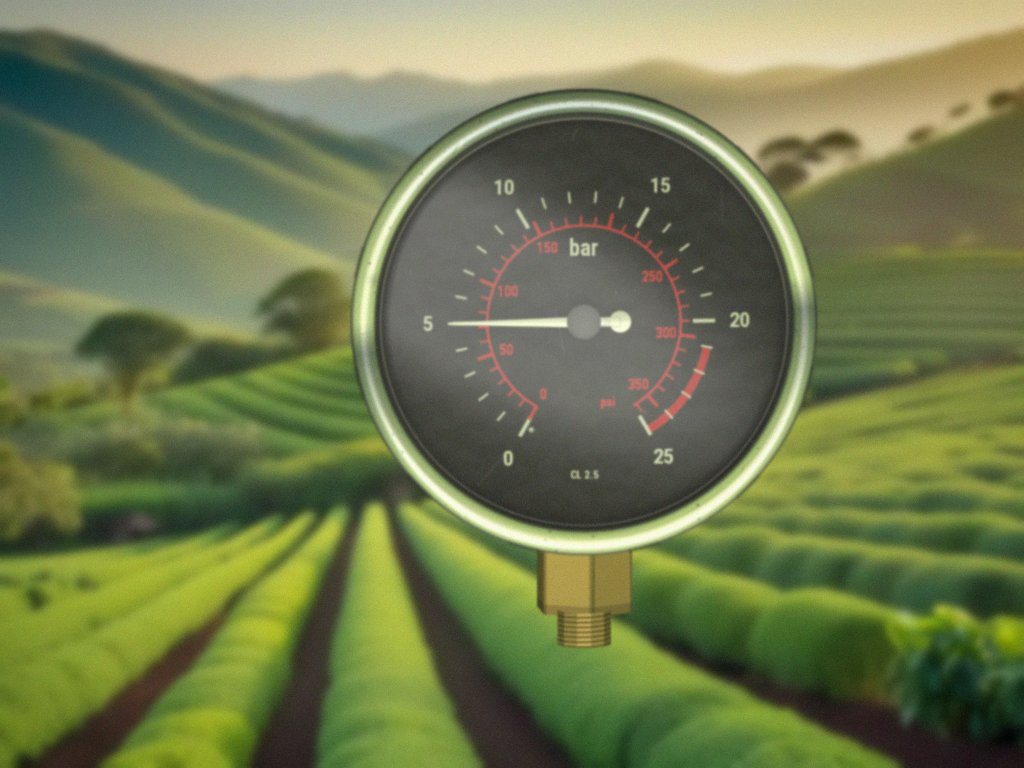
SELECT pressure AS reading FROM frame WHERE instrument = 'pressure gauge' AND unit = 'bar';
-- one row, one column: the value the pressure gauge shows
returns 5 bar
